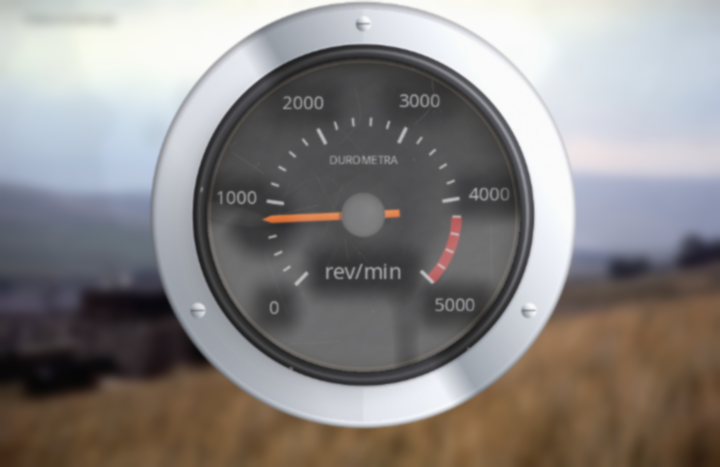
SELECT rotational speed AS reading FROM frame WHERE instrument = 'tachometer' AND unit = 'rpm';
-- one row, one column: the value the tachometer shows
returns 800 rpm
